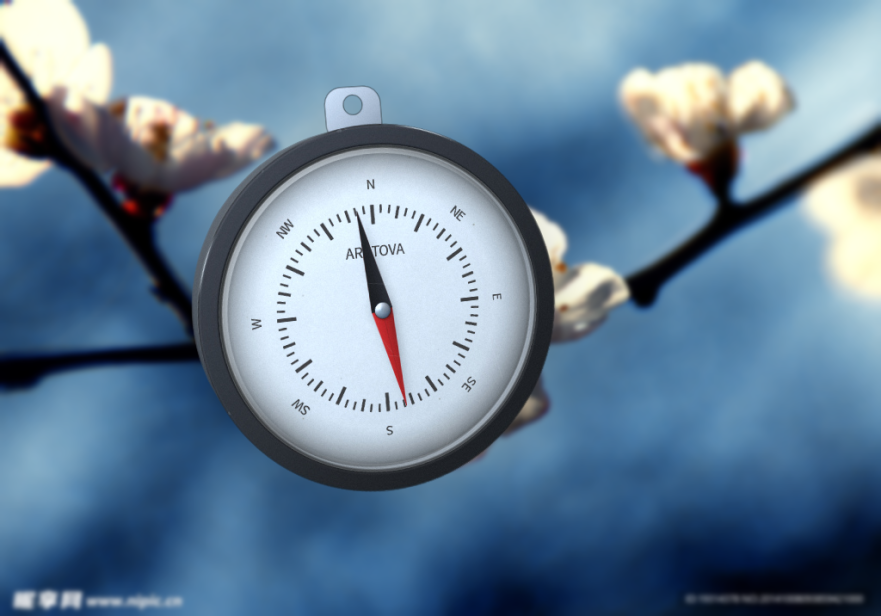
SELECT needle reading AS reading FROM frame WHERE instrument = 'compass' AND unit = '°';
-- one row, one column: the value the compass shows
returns 170 °
